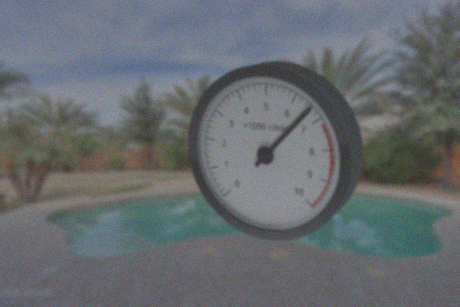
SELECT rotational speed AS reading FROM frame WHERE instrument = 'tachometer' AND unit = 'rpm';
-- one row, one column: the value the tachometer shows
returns 6600 rpm
